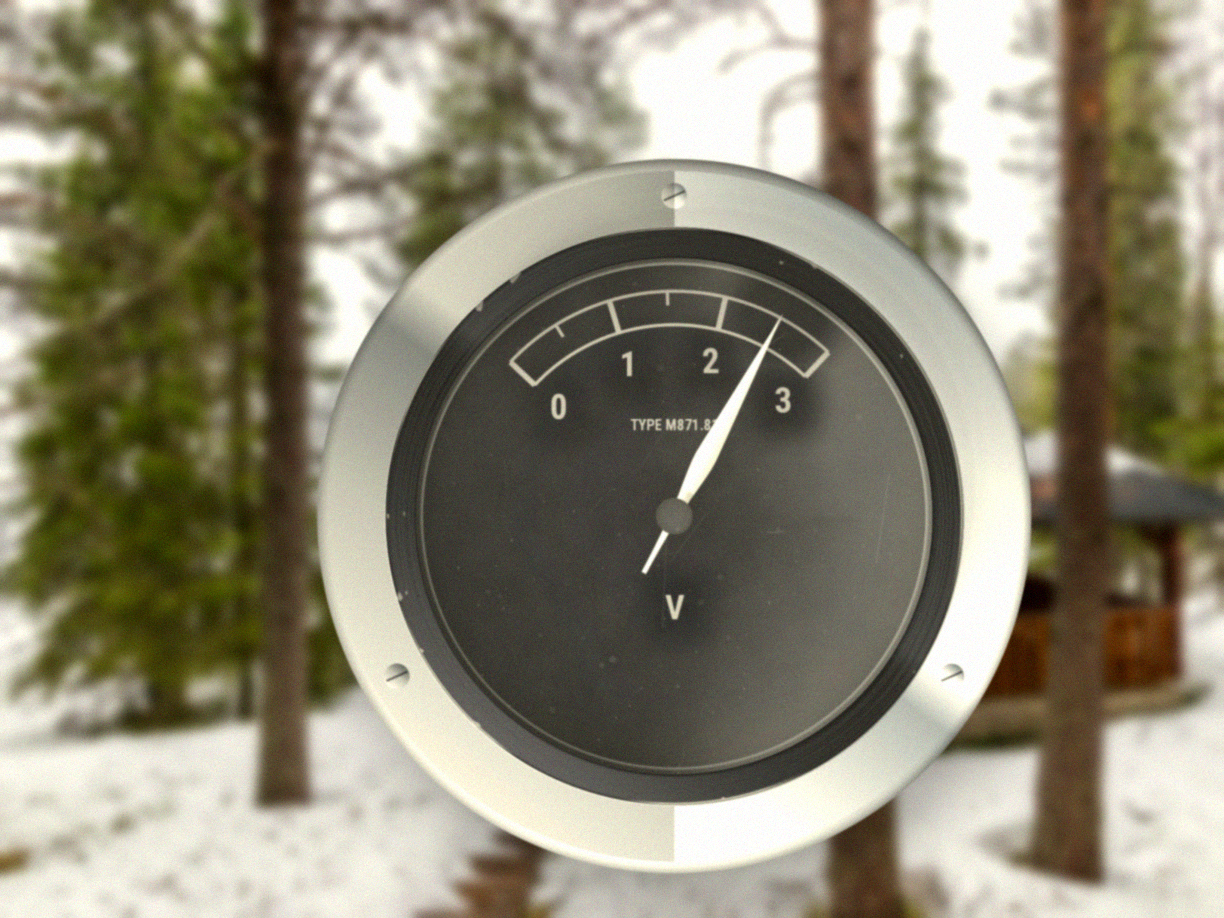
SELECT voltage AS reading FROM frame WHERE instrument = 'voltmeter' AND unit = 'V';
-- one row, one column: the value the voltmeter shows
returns 2.5 V
